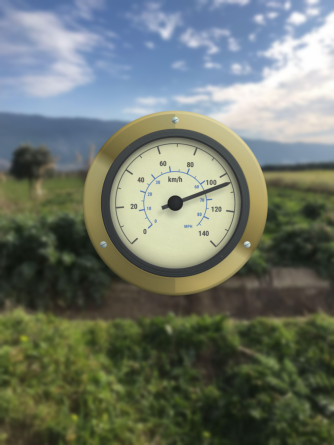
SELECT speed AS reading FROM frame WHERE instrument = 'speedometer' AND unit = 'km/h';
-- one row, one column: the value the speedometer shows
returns 105 km/h
